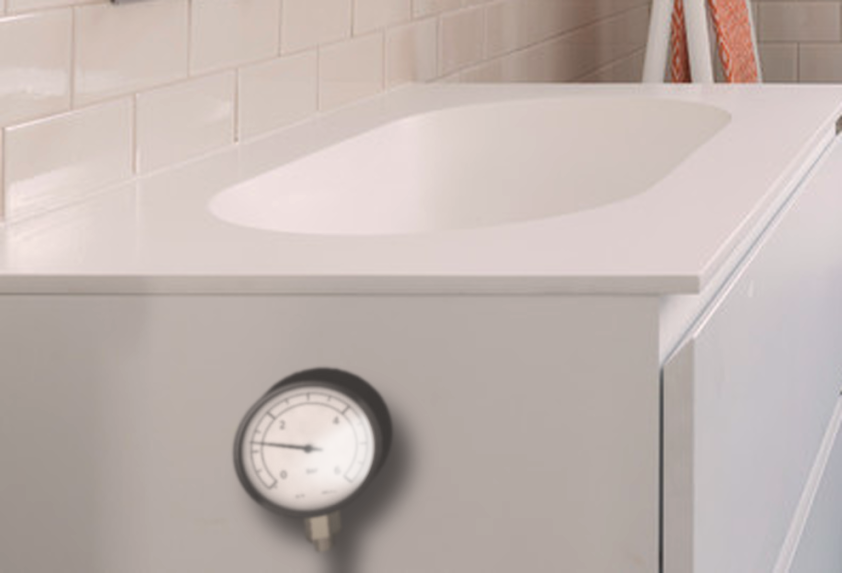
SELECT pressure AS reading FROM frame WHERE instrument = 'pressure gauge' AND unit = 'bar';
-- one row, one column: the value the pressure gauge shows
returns 1.25 bar
